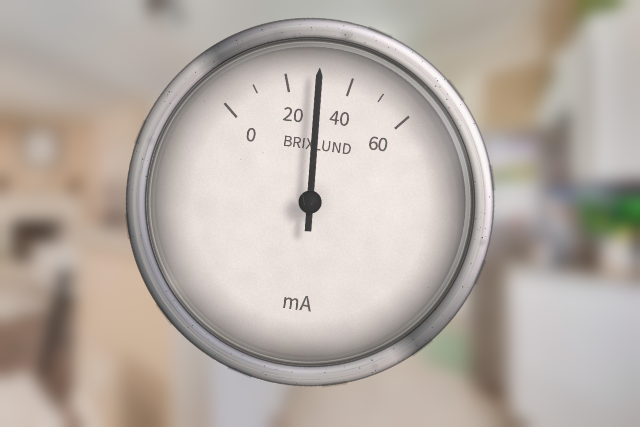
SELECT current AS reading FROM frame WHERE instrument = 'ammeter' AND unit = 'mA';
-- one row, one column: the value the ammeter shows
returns 30 mA
